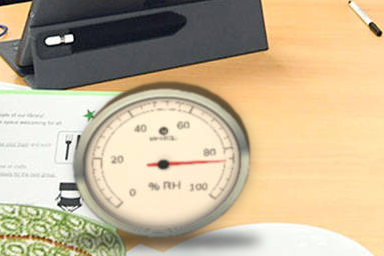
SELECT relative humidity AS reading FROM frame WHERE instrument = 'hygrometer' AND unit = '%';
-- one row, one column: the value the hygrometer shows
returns 84 %
